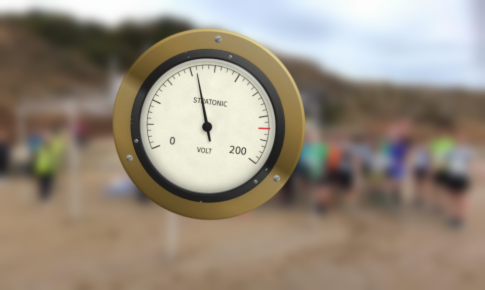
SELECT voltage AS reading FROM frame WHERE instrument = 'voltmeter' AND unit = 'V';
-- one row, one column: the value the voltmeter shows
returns 85 V
